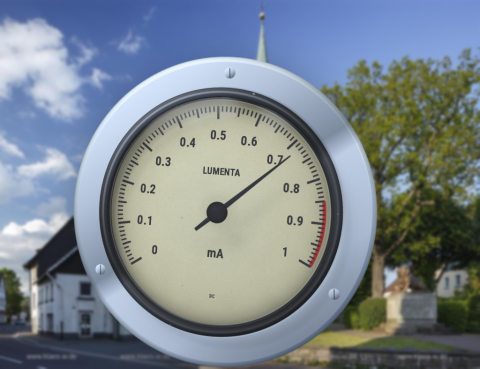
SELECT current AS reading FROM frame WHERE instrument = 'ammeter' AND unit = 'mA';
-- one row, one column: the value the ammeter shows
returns 0.72 mA
